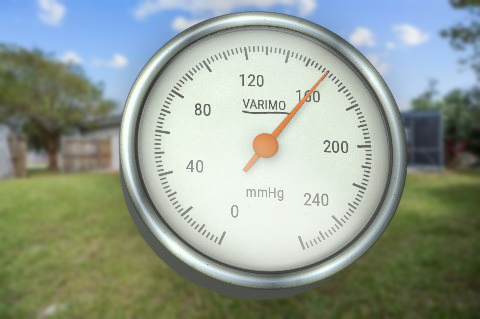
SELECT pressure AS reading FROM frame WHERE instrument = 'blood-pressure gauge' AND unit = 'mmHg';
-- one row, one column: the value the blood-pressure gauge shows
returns 160 mmHg
